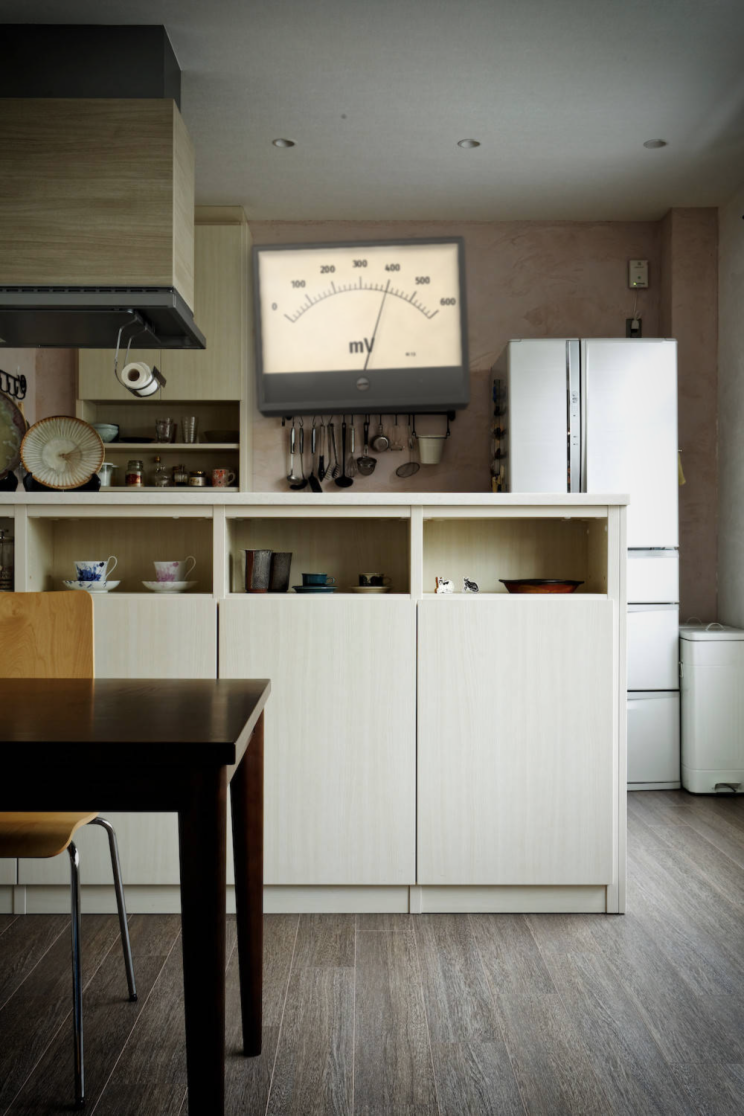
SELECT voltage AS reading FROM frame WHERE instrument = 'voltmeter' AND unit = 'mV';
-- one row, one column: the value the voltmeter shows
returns 400 mV
